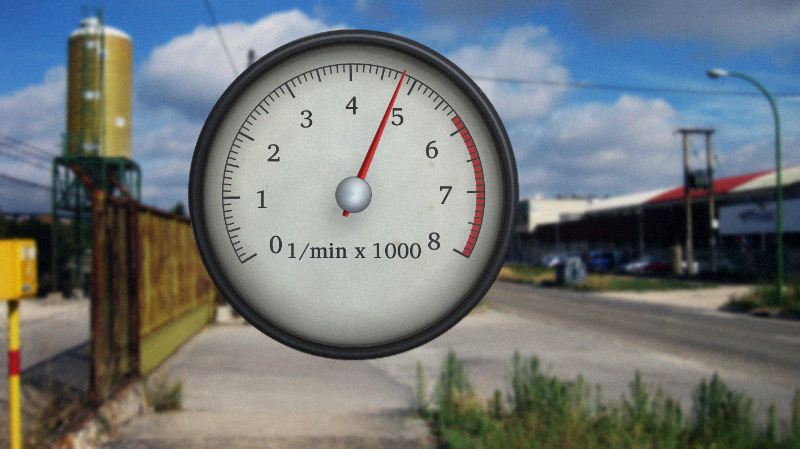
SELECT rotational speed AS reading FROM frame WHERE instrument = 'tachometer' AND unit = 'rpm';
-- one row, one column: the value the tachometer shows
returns 4800 rpm
